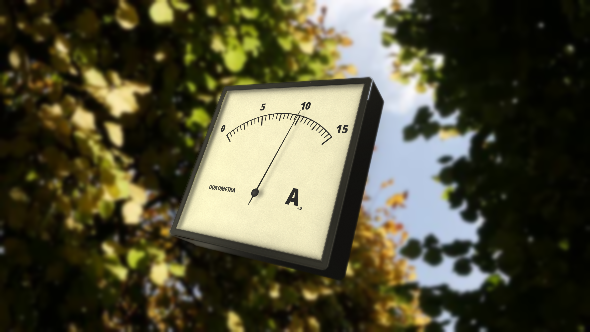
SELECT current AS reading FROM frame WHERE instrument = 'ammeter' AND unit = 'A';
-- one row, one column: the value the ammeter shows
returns 10 A
